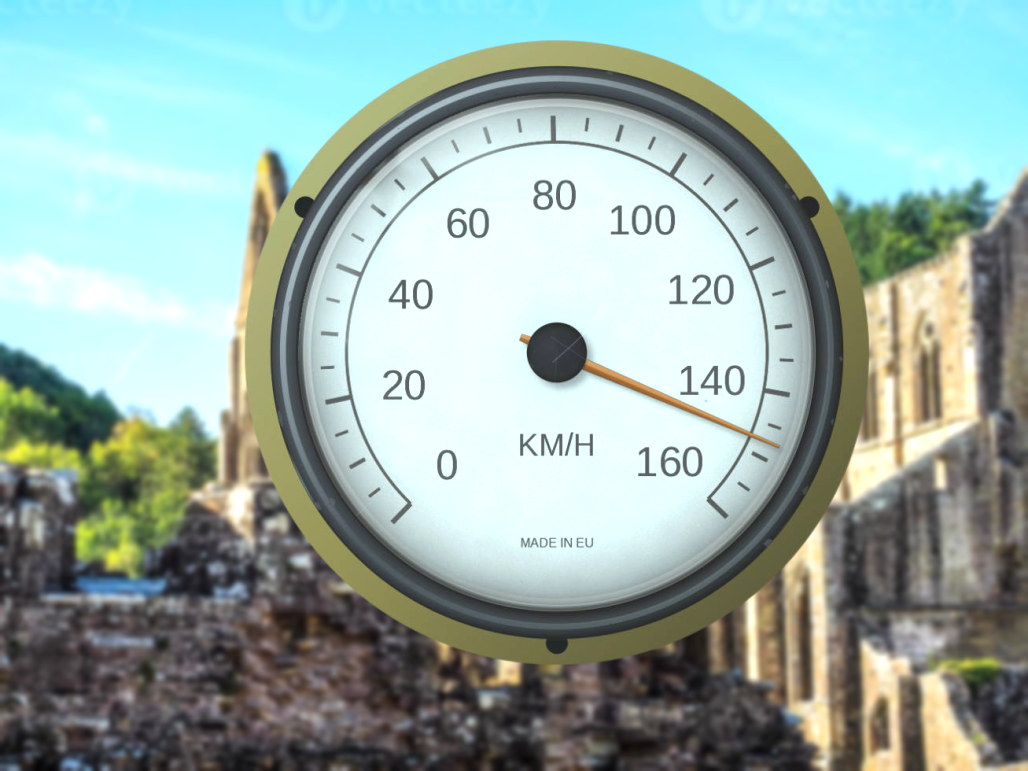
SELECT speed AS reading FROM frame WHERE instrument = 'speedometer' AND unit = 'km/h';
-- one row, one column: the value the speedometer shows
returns 147.5 km/h
